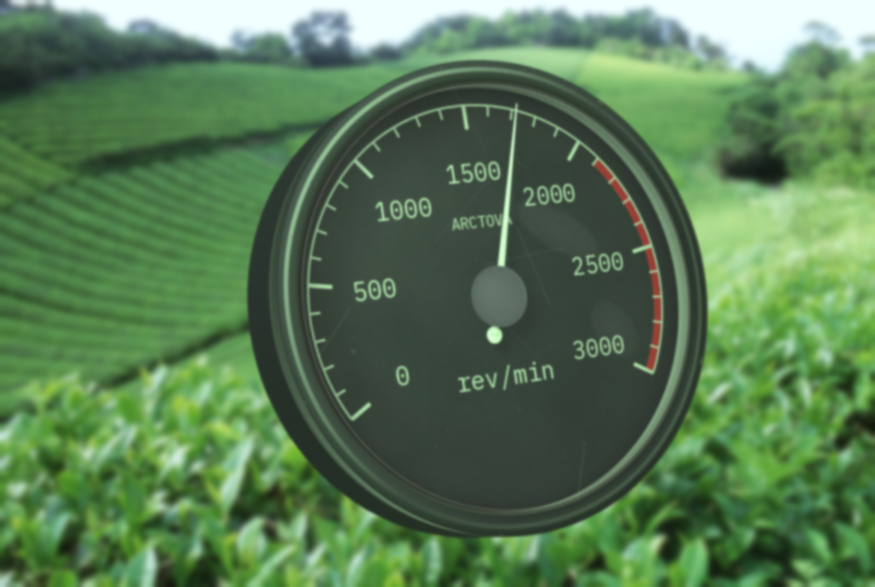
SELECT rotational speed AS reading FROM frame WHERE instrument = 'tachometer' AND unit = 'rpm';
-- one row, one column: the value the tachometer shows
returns 1700 rpm
